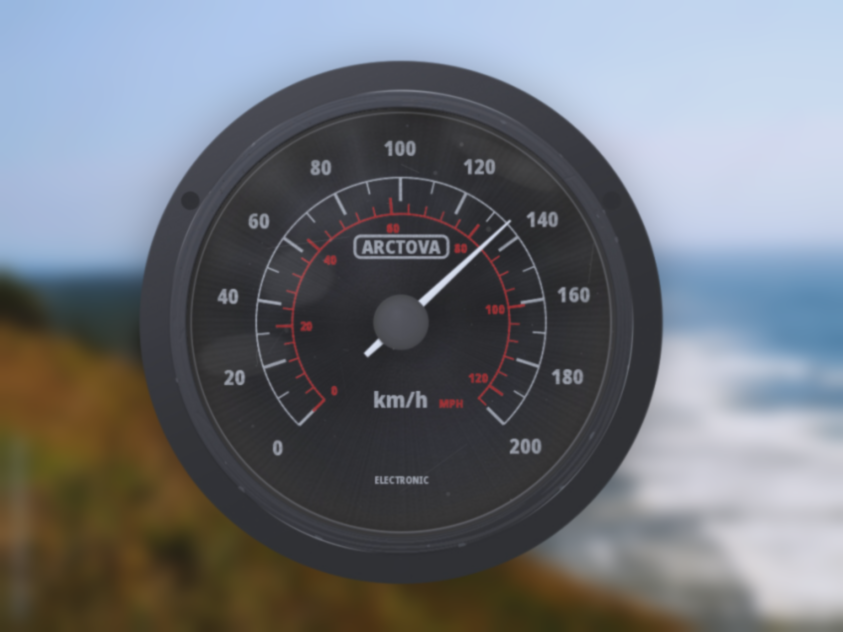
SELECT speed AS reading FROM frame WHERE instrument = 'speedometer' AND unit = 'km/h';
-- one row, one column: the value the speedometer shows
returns 135 km/h
